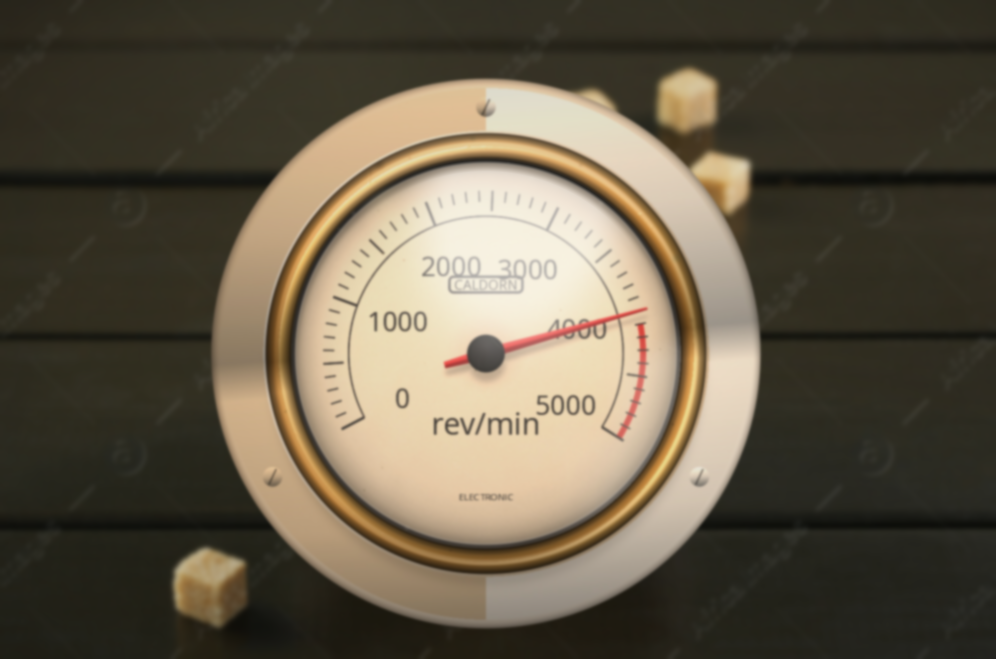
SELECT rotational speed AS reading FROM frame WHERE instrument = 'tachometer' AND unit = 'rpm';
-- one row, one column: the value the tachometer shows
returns 4000 rpm
